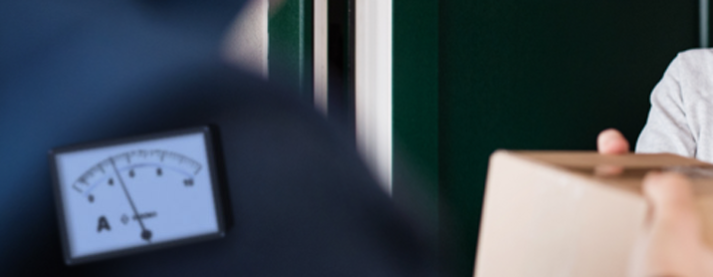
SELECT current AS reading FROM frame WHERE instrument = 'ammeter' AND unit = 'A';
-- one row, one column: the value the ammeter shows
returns 5 A
